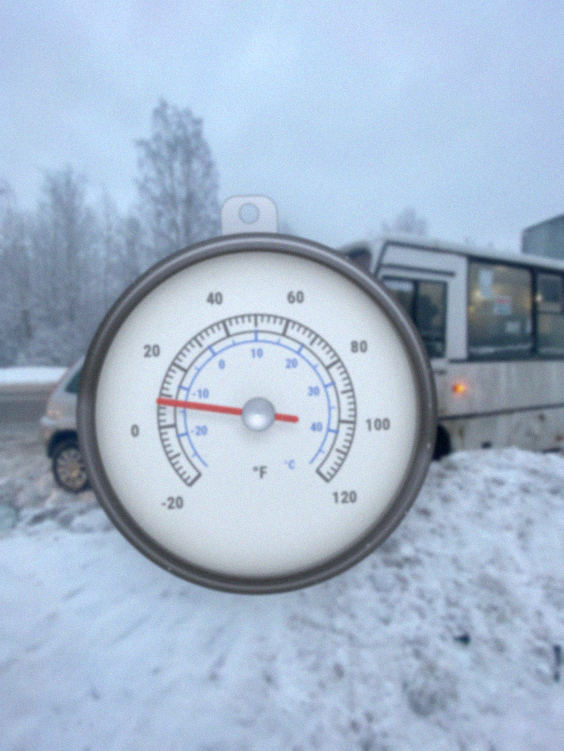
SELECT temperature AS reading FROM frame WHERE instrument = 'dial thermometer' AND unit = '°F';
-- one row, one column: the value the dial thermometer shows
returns 8 °F
